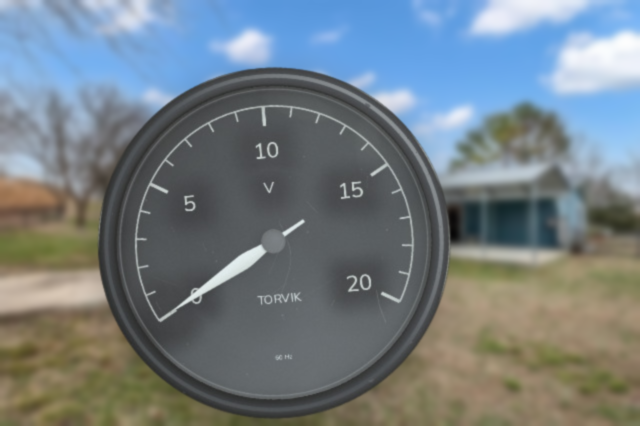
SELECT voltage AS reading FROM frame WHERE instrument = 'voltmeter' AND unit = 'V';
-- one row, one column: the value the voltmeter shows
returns 0 V
